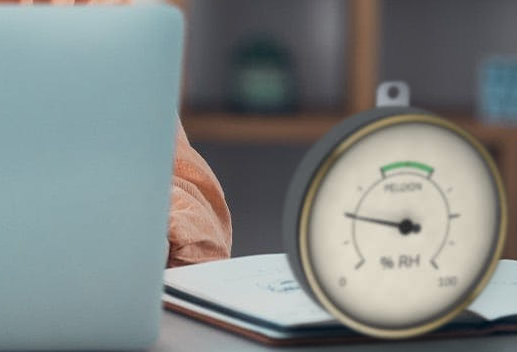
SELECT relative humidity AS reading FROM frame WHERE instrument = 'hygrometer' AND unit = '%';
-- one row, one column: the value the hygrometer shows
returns 20 %
